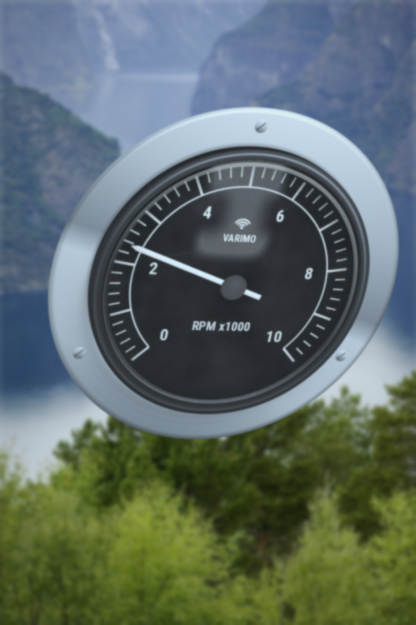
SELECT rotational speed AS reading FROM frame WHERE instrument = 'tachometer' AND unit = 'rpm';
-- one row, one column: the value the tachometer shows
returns 2400 rpm
